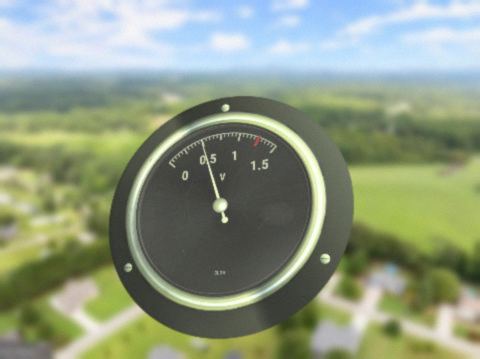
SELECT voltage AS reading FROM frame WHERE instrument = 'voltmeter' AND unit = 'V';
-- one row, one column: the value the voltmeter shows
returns 0.5 V
